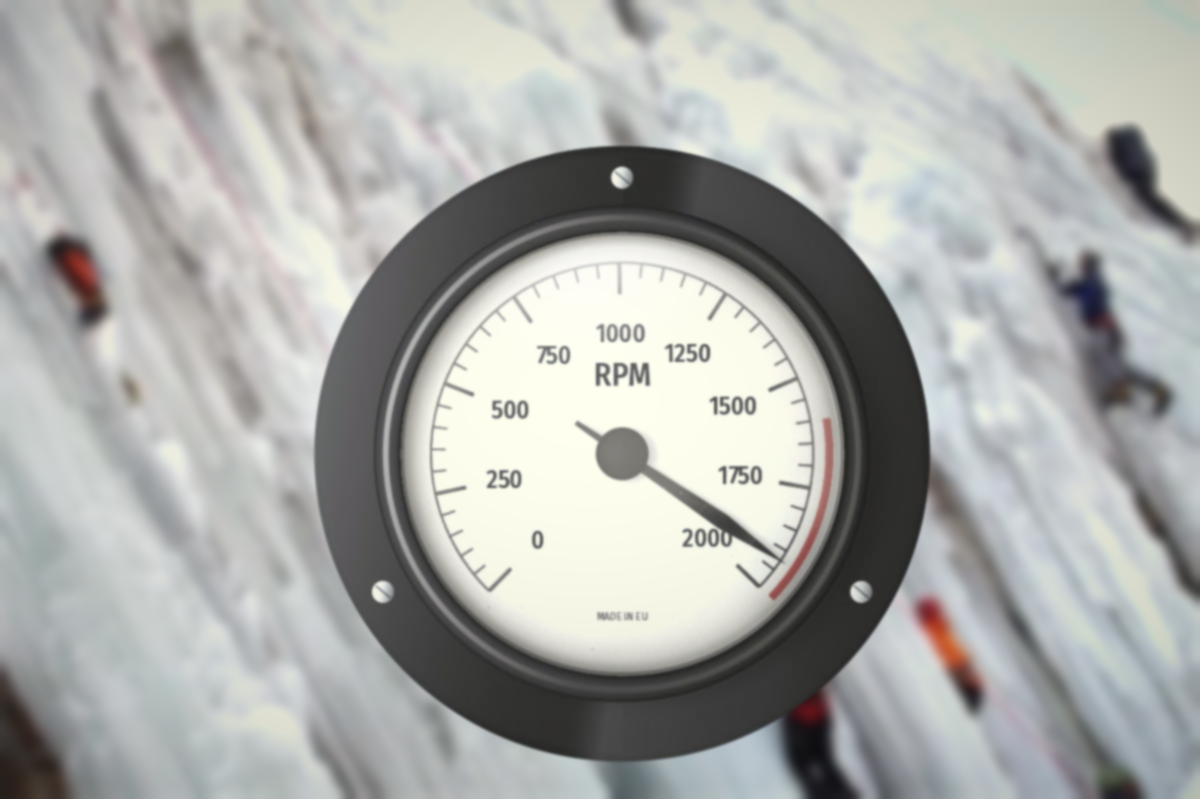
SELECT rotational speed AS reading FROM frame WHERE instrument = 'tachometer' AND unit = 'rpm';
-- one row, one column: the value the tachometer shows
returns 1925 rpm
